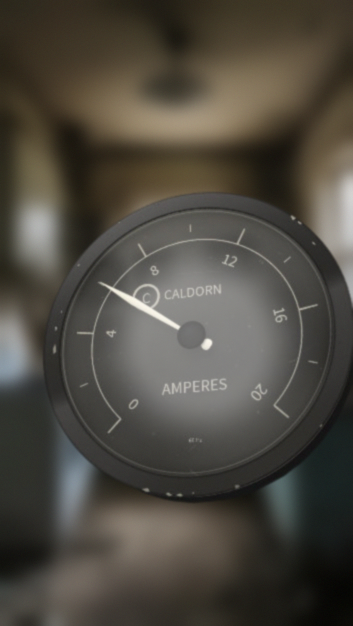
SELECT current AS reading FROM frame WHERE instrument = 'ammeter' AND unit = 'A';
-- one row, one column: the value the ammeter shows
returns 6 A
